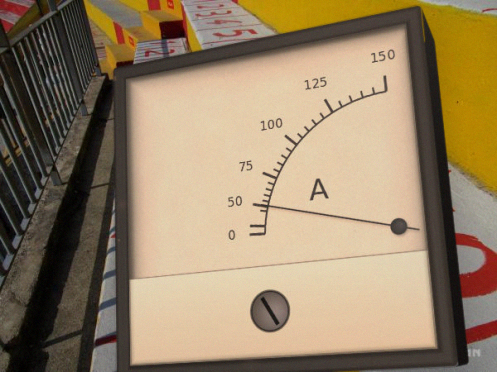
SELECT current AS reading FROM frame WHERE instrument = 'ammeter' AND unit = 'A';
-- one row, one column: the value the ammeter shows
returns 50 A
